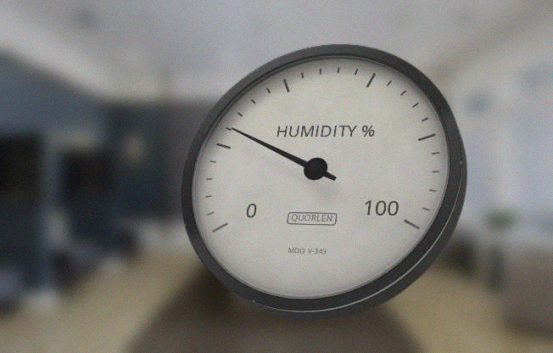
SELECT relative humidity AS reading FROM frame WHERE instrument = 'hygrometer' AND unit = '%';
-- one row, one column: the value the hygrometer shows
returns 24 %
